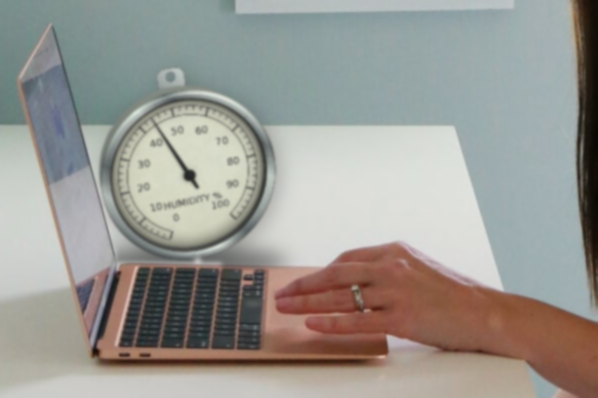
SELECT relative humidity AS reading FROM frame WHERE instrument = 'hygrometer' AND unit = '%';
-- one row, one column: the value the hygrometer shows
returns 44 %
